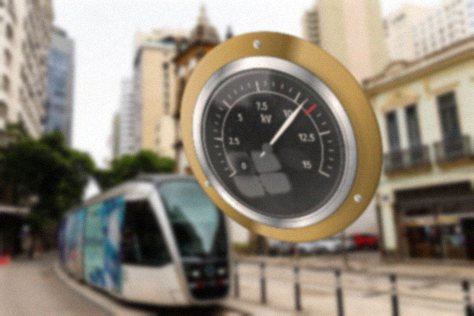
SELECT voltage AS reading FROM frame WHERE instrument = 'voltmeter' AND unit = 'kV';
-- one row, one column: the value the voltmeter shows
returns 10.5 kV
